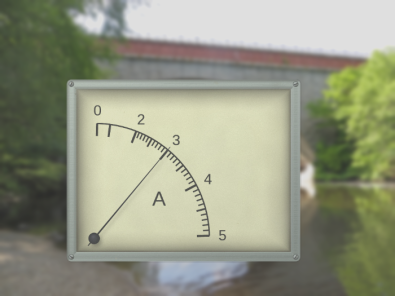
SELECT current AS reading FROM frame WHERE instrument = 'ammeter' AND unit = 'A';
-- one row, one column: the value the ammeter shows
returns 3 A
